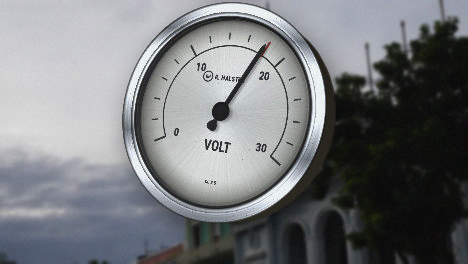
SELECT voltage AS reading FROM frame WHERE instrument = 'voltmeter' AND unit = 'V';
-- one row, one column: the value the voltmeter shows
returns 18 V
